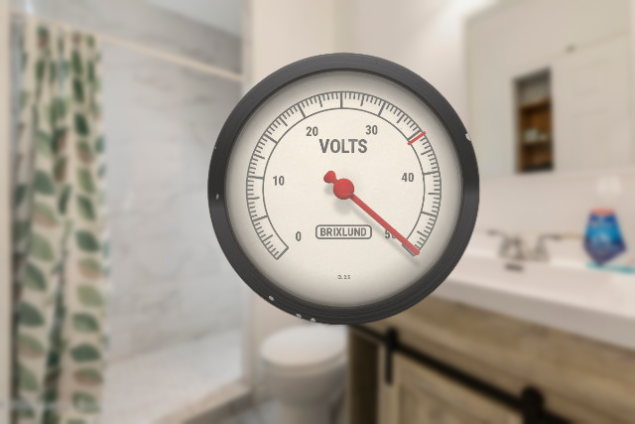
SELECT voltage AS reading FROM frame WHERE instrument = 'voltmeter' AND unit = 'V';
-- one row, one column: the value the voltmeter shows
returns 49.5 V
